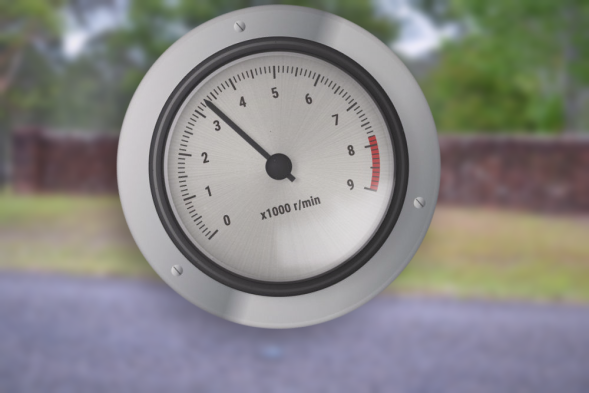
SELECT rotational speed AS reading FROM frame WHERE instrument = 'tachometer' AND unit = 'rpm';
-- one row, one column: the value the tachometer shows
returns 3300 rpm
